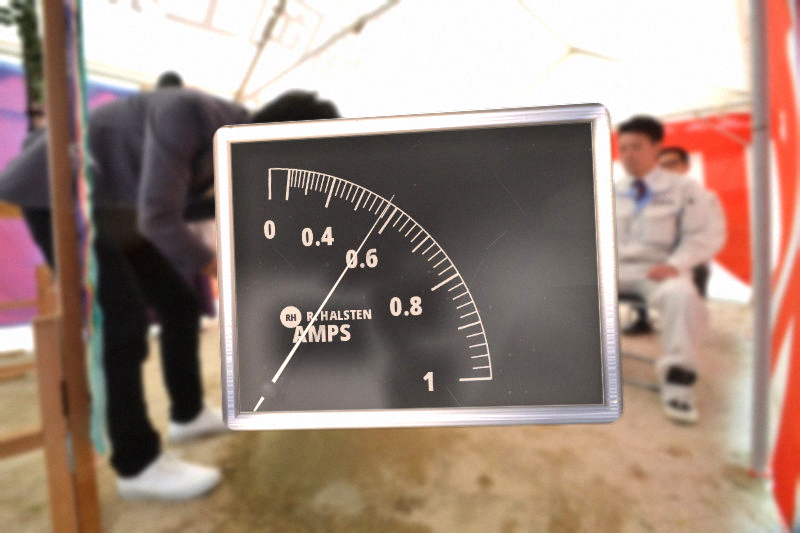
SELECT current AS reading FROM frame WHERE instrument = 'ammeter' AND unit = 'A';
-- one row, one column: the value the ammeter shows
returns 0.58 A
